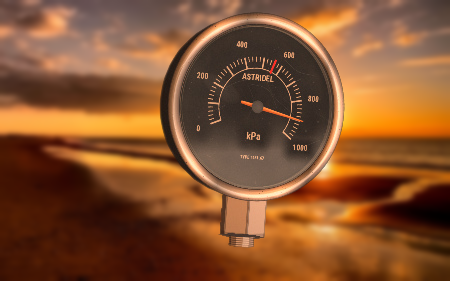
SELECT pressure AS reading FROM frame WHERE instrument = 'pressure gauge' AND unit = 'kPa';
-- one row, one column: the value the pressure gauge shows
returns 900 kPa
